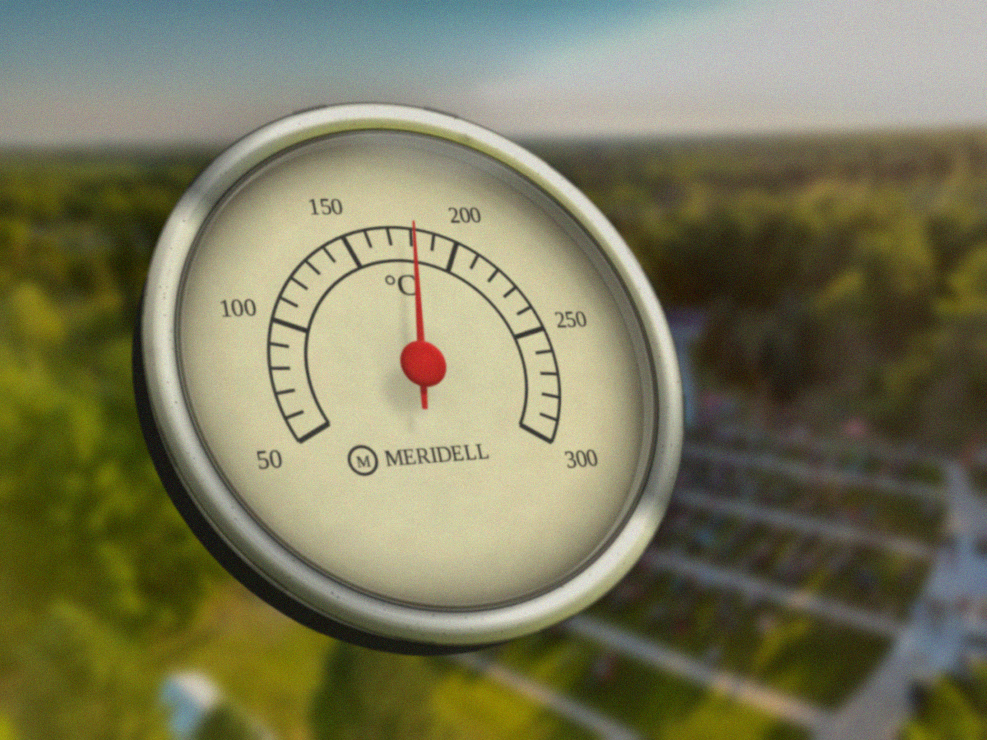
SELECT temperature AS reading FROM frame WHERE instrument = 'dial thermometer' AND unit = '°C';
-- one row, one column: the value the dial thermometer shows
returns 180 °C
